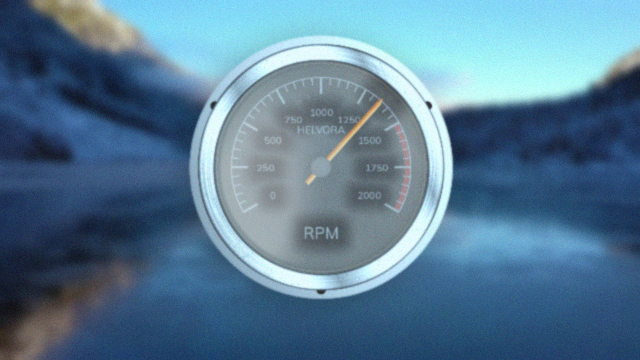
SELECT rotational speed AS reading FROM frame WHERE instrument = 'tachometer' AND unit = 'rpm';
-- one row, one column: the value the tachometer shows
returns 1350 rpm
